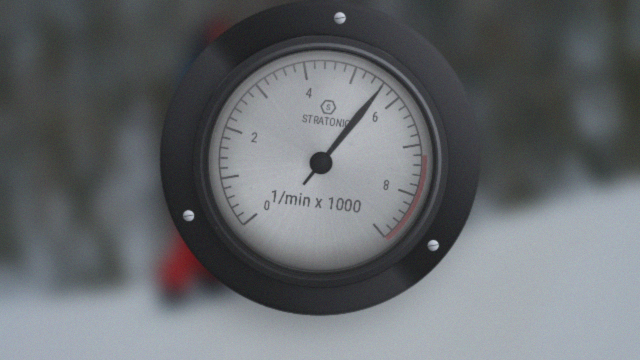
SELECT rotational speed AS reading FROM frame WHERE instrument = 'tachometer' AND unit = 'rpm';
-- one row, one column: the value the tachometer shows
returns 5600 rpm
